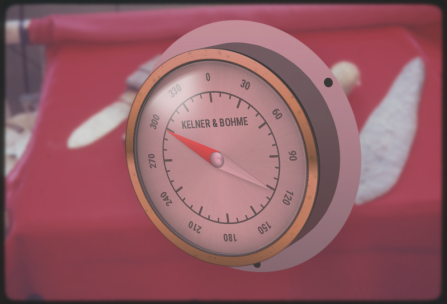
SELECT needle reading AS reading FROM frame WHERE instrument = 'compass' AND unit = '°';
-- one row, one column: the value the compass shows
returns 300 °
